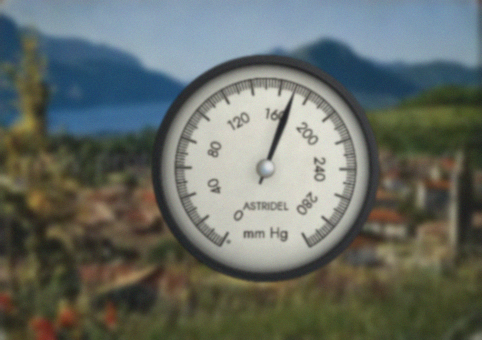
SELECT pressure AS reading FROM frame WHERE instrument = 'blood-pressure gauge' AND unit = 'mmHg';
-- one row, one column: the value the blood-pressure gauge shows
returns 170 mmHg
